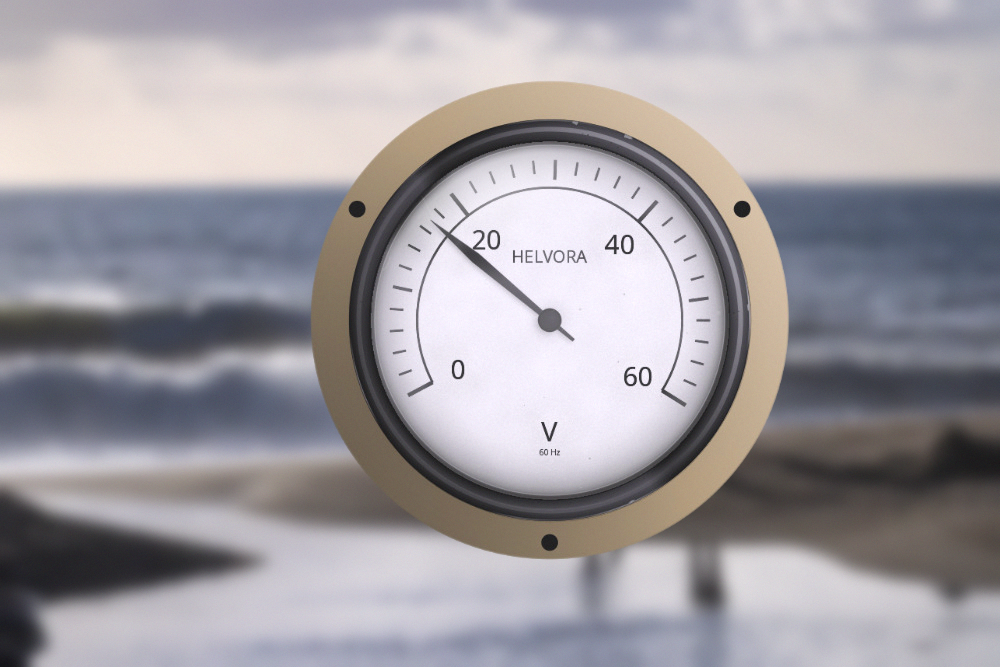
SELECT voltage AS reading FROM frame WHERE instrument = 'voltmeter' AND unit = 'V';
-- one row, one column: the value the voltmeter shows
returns 17 V
